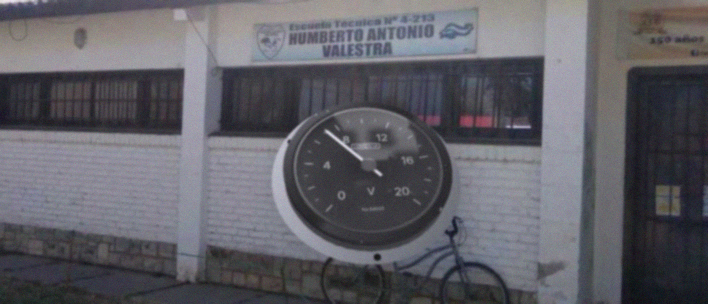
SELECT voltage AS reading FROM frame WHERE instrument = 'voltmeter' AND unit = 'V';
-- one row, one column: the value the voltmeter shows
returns 7 V
